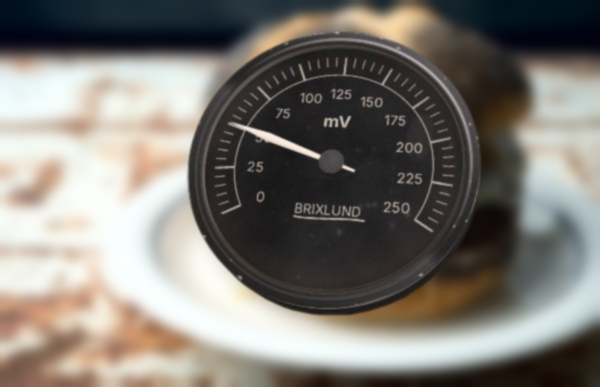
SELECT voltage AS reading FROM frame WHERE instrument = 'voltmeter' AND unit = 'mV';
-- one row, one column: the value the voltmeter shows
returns 50 mV
